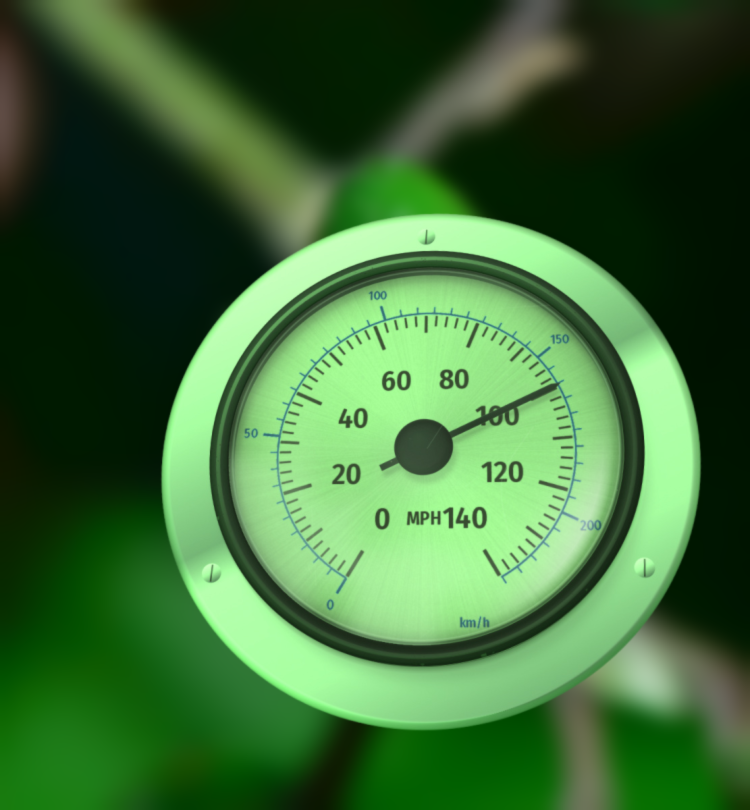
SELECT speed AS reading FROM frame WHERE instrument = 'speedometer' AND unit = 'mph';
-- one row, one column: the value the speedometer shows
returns 100 mph
